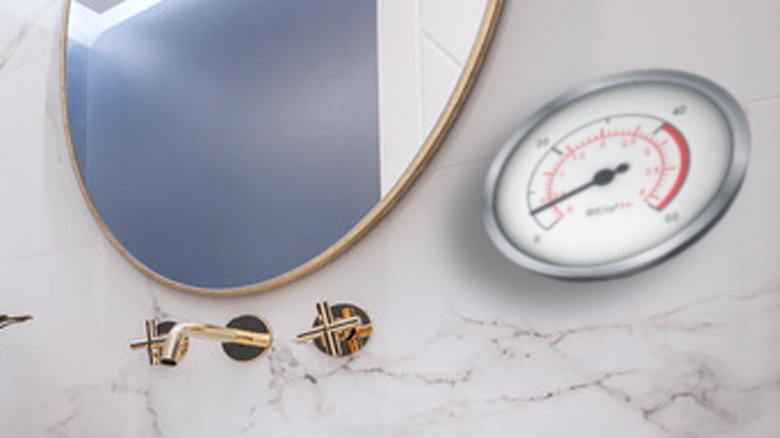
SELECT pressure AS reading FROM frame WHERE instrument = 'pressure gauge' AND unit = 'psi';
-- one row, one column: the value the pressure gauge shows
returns 5 psi
